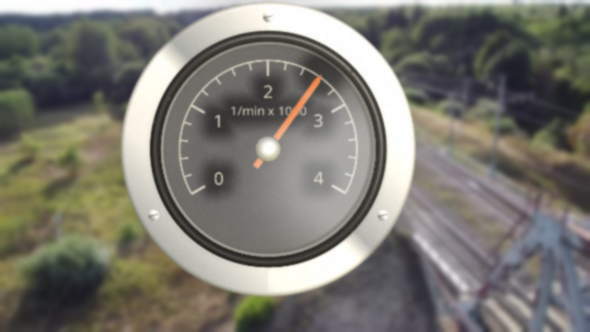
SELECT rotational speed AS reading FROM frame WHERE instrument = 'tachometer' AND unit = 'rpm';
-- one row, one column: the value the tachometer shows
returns 2600 rpm
